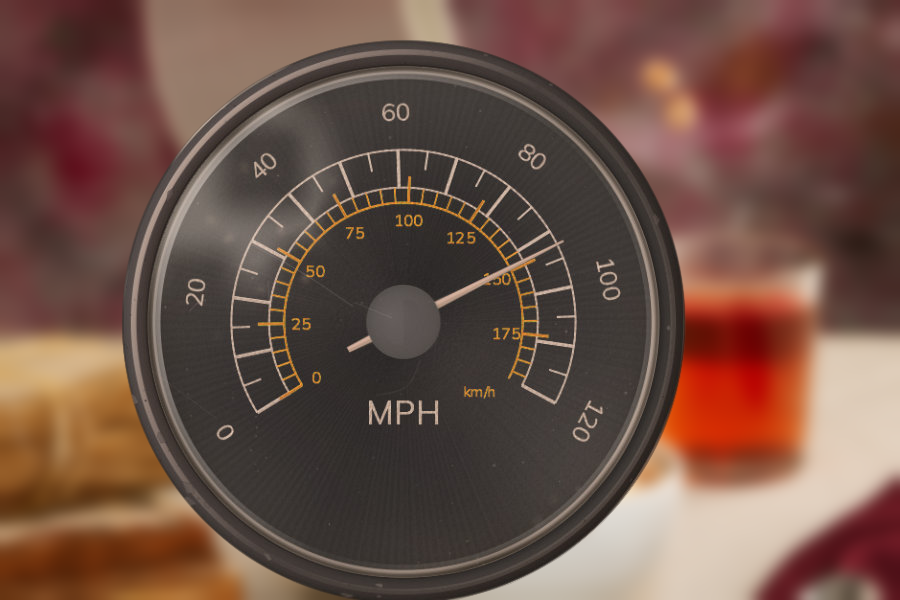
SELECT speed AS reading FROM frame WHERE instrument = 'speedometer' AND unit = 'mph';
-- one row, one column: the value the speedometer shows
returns 92.5 mph
